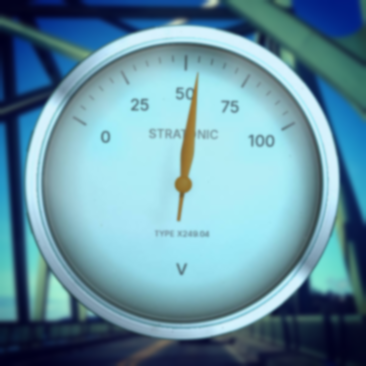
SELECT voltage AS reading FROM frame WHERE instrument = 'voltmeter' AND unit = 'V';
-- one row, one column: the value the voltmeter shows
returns 55 V
